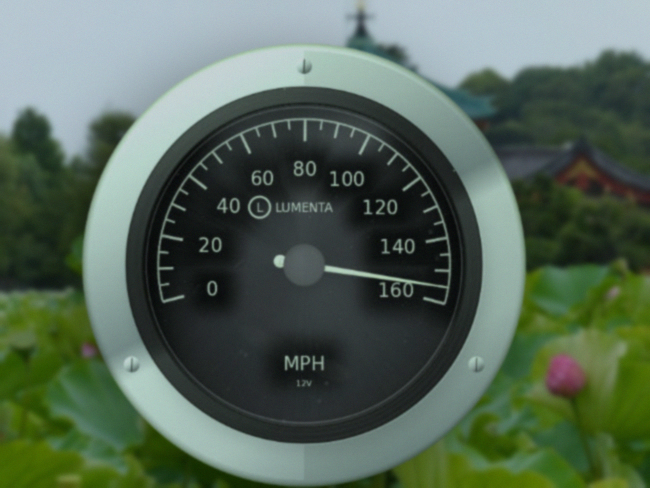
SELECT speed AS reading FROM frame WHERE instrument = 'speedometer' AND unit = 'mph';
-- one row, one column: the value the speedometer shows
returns 155 mph
